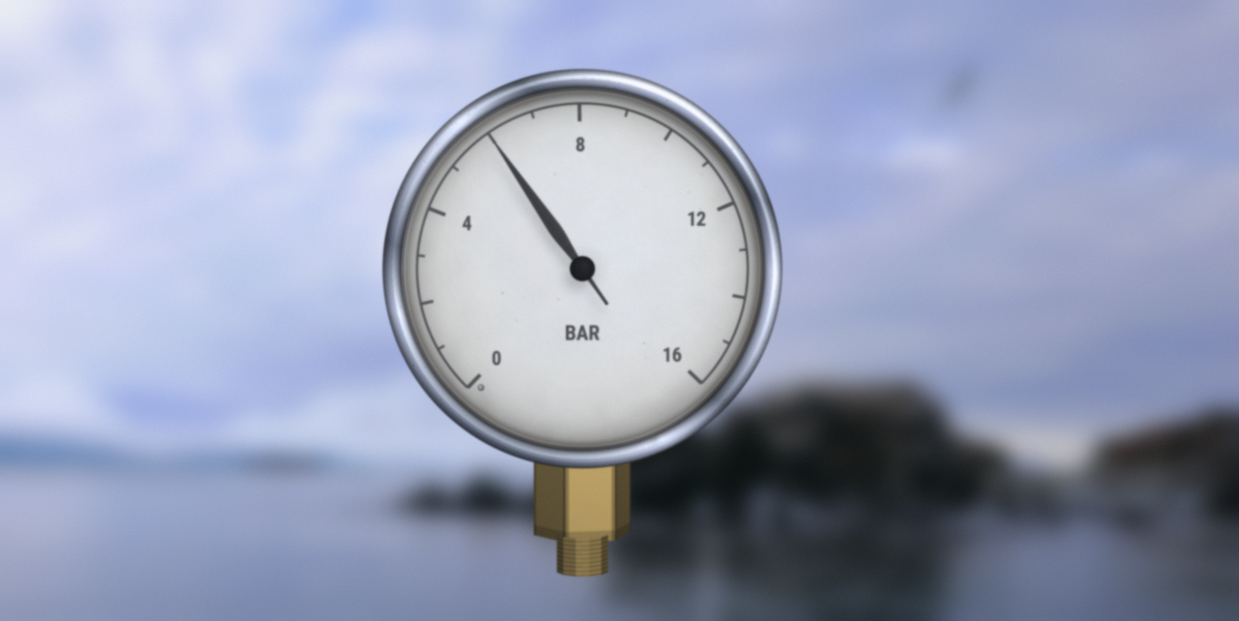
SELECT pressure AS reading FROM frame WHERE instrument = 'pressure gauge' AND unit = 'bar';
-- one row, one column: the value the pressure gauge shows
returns 6 bar
